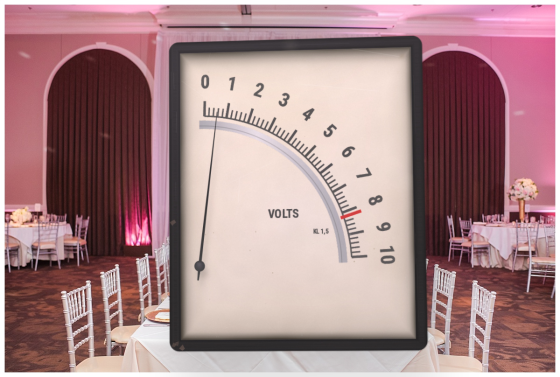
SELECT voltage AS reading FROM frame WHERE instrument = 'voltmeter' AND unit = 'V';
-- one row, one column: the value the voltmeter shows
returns 0.6 V
